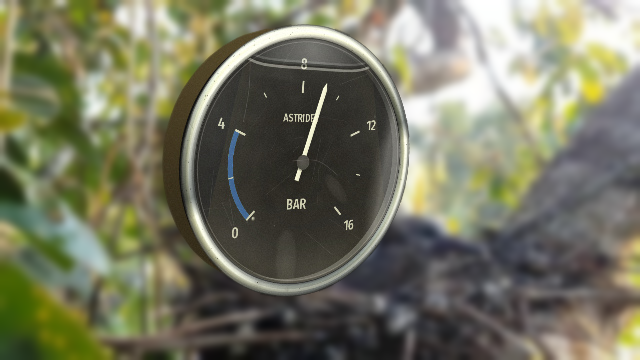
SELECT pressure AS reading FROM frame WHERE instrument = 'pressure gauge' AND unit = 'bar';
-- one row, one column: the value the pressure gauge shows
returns 9 bar
